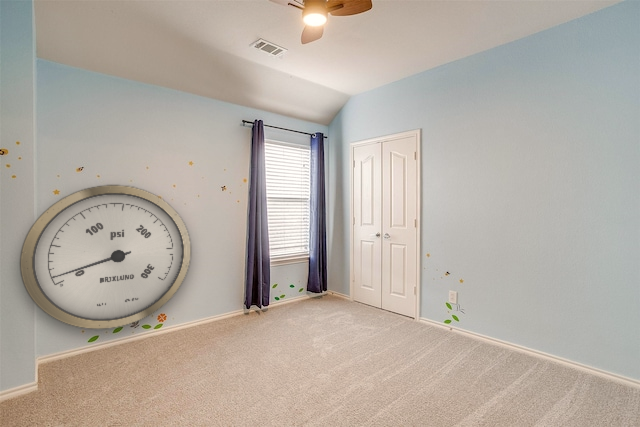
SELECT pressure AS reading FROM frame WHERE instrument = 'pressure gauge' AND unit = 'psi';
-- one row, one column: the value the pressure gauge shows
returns 10 psi
